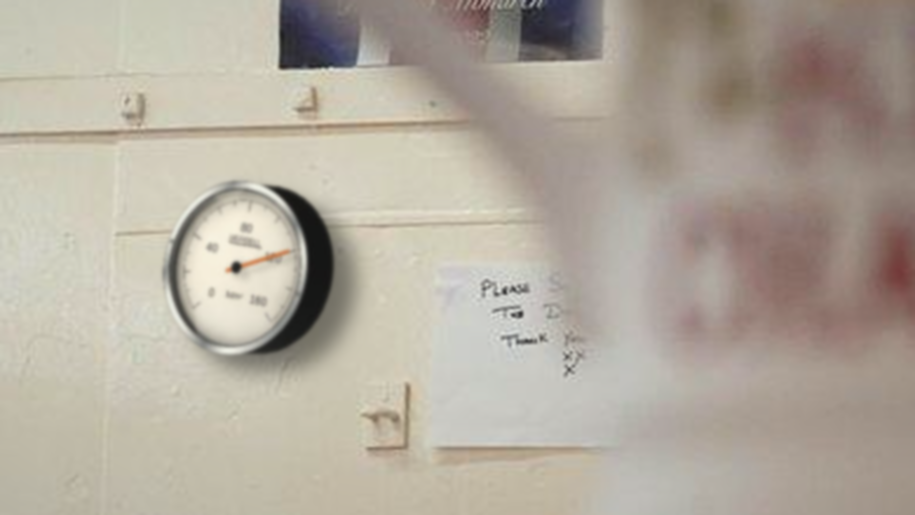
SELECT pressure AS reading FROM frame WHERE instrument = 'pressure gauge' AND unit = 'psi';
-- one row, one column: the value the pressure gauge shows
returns 120 psi
